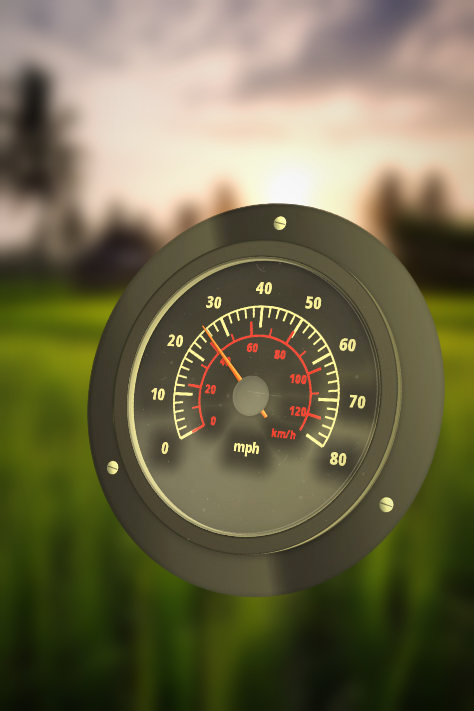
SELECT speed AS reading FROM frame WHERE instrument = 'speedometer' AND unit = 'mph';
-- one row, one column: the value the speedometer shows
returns 26 mph
